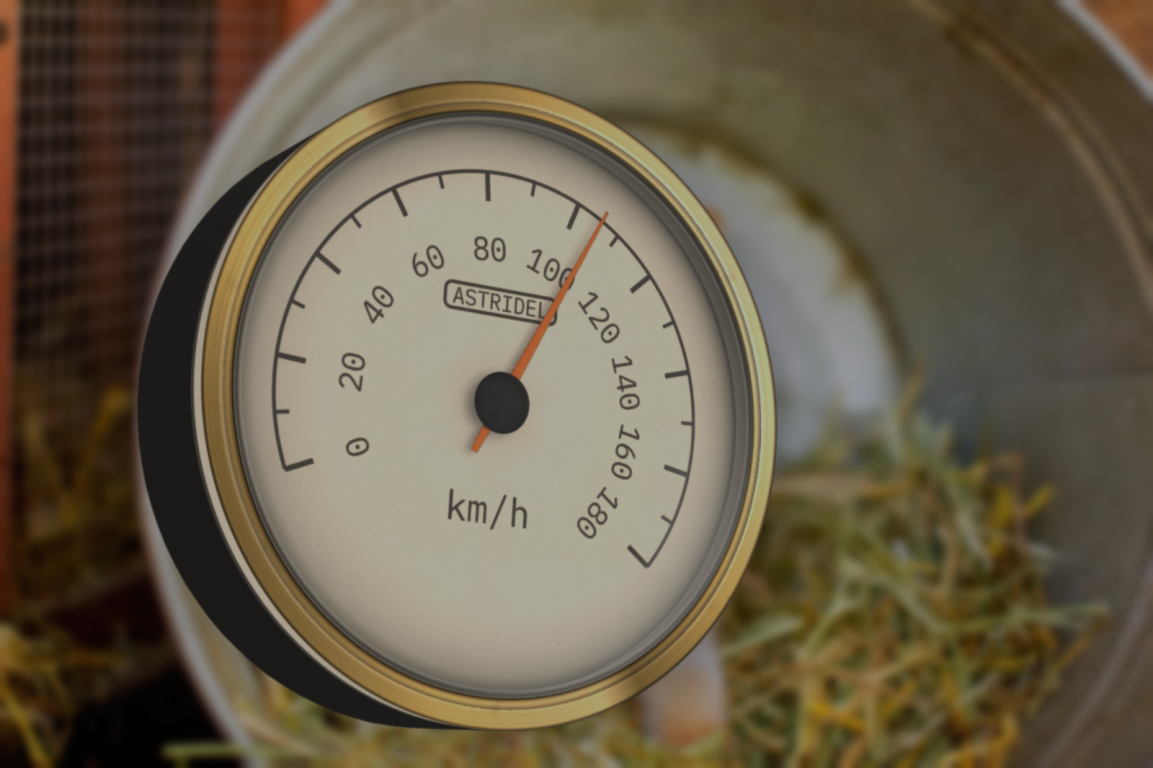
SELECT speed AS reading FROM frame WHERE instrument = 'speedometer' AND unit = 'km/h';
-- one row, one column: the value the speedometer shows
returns 105 km/h
